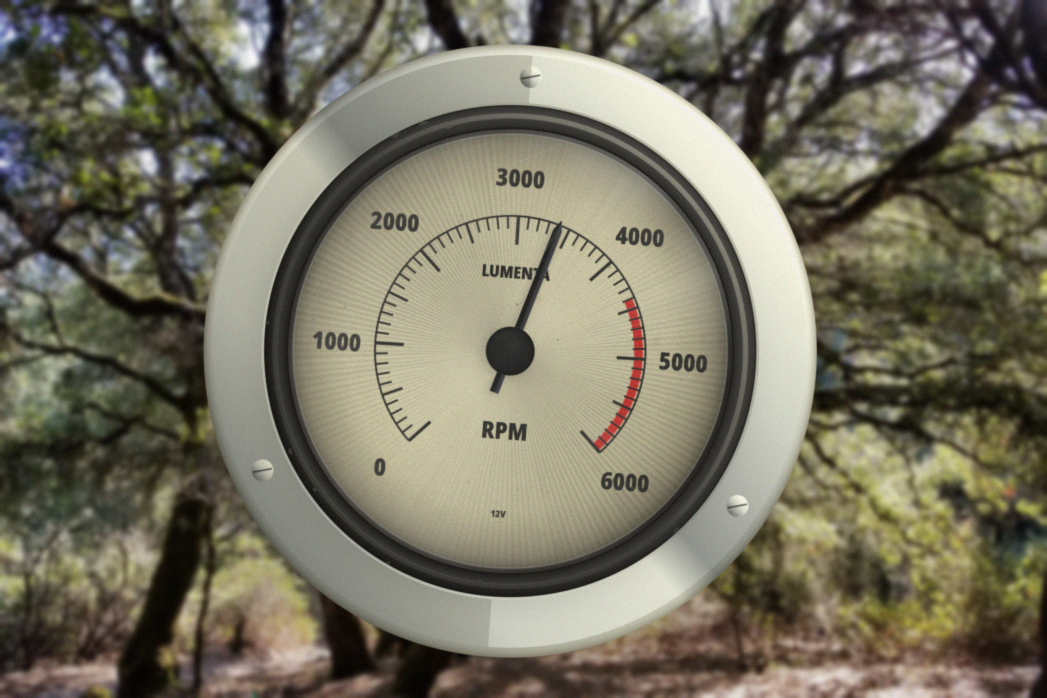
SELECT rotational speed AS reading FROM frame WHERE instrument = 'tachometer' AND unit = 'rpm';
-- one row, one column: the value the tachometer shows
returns 3400 rpm
